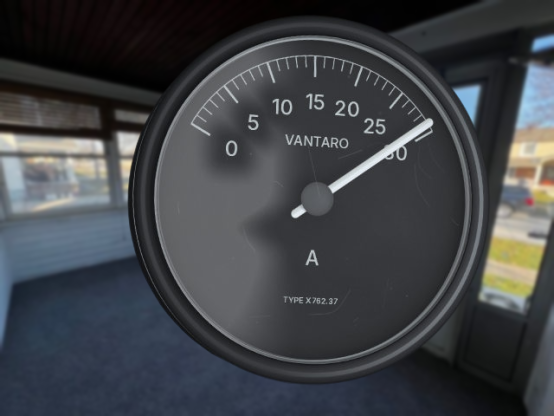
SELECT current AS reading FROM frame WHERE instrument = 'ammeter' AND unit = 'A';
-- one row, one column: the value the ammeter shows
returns 29 A
